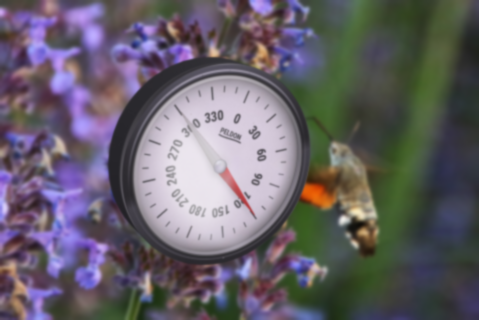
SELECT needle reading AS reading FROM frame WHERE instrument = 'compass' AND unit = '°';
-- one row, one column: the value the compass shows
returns 120 °
